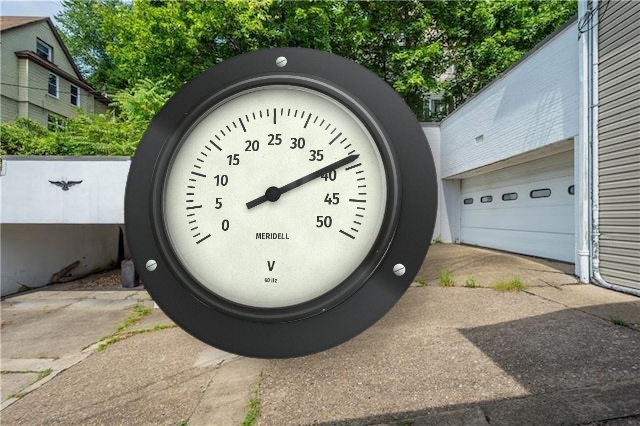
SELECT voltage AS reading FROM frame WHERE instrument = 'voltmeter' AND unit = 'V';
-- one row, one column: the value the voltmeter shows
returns 39 V
